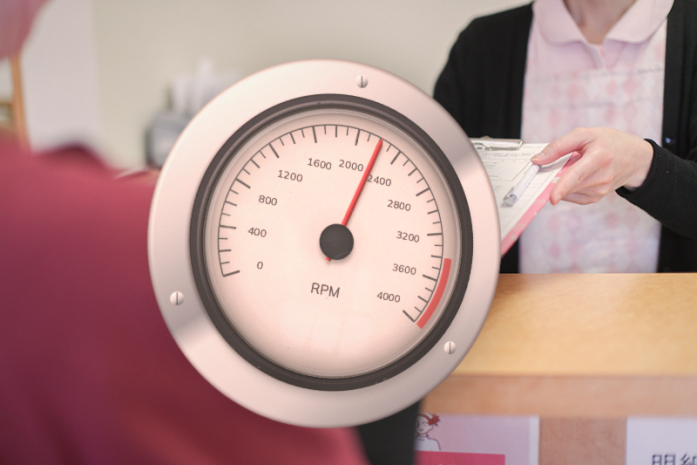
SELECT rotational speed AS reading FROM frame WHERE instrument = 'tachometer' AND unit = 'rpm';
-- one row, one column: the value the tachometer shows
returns 2200 rpm
